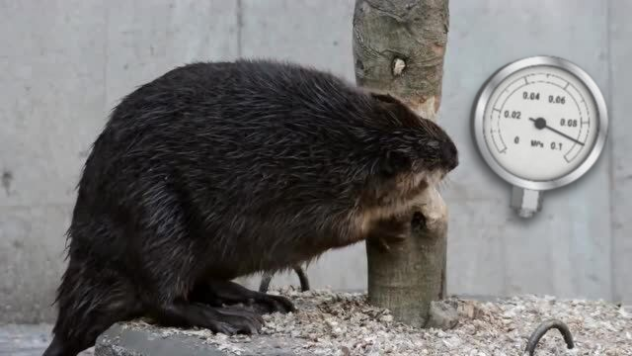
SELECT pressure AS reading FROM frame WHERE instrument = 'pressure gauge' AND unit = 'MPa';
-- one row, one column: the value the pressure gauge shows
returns 0.09 MPa
